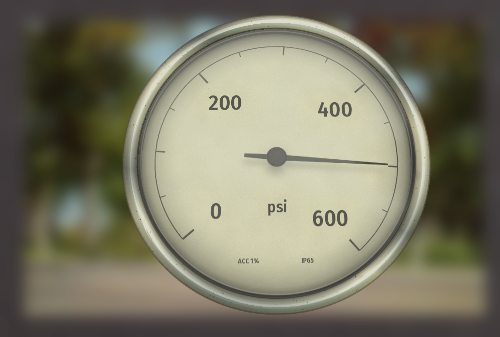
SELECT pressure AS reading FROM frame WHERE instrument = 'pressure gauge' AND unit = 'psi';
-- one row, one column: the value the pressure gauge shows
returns 500 psi
